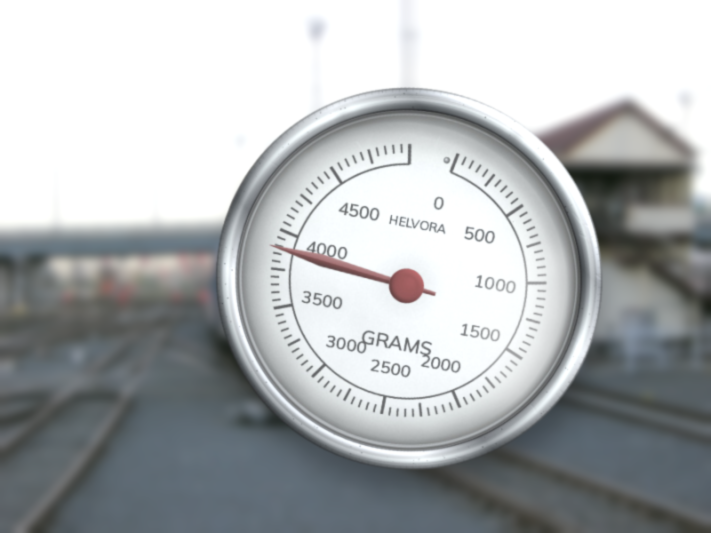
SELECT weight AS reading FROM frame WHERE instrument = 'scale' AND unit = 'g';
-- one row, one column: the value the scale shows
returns 3900 g
